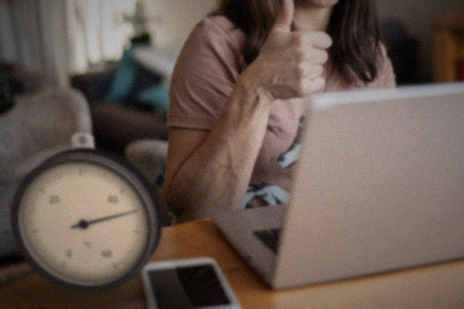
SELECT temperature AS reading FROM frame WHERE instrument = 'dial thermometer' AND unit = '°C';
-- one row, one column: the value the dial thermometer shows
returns 45 °C
